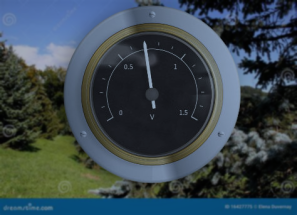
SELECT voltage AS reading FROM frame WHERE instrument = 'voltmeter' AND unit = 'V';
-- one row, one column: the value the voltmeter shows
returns 0.7 V
